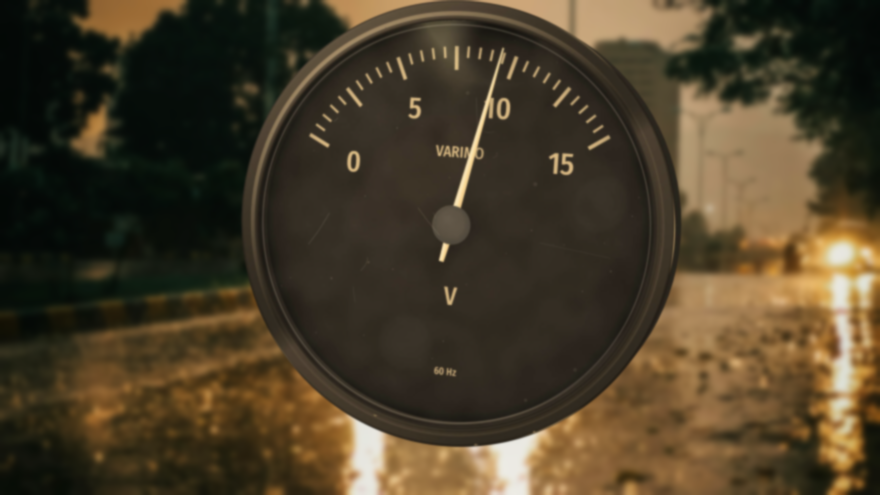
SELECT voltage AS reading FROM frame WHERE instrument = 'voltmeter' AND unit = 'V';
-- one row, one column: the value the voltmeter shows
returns 9.5 V
